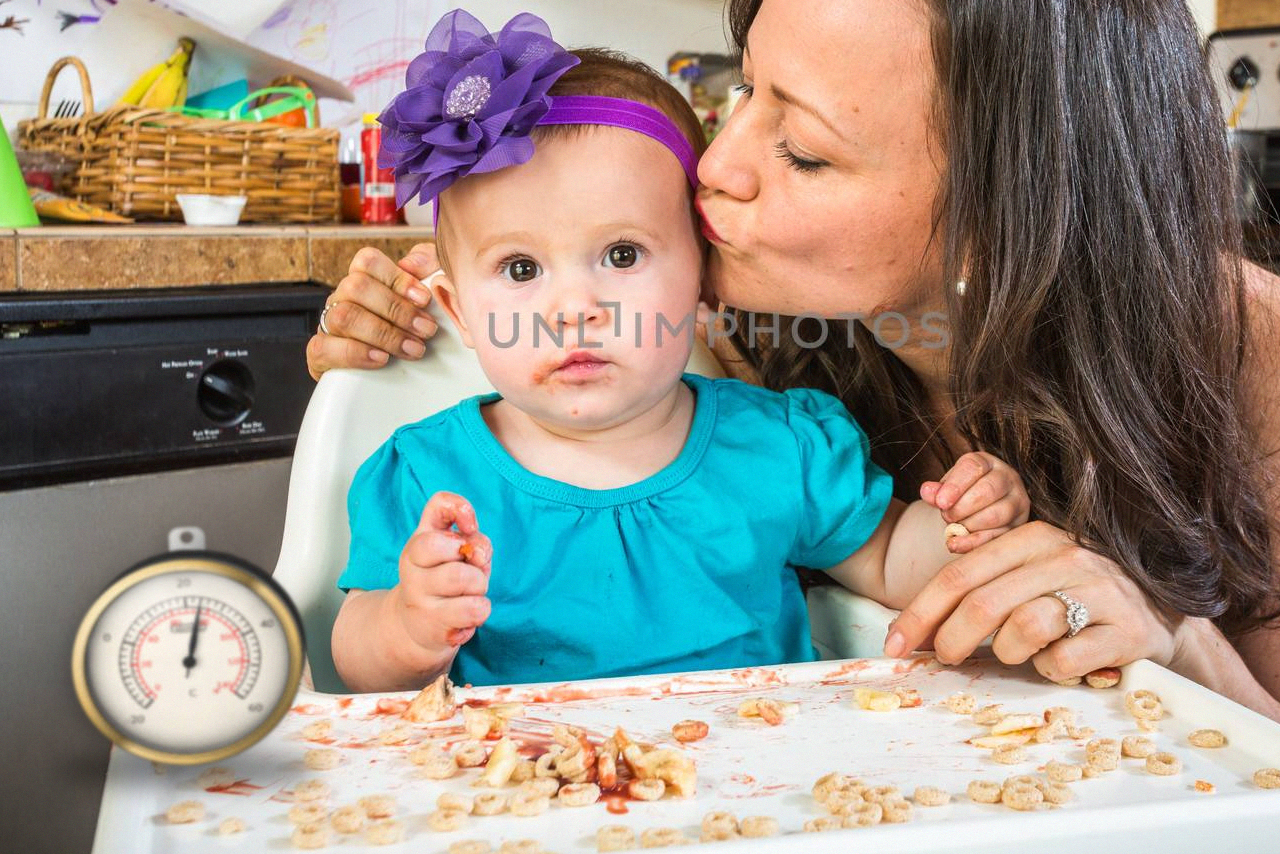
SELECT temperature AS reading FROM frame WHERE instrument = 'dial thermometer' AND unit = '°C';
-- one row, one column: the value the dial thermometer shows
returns 24 °C
